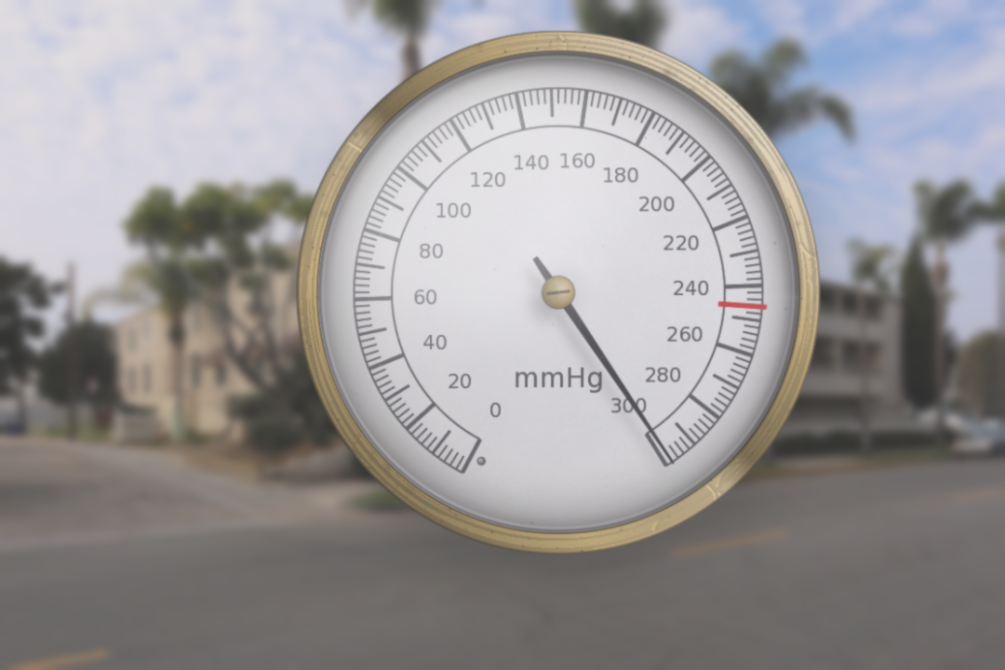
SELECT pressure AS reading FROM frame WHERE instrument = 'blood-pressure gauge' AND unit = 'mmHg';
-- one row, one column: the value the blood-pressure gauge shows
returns 298 mmHg
